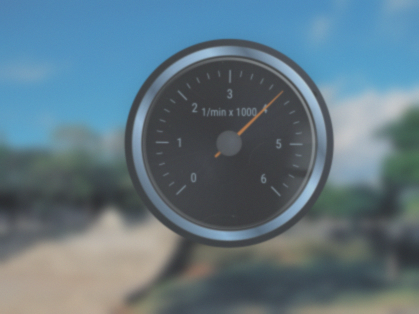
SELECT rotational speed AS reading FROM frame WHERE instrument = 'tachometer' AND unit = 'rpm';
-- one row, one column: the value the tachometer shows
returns 4000 rpm
